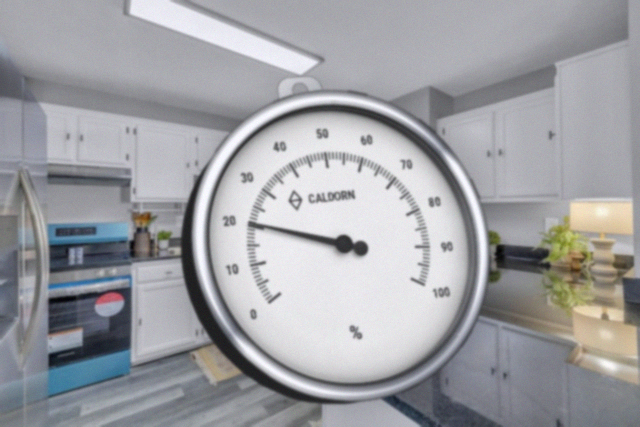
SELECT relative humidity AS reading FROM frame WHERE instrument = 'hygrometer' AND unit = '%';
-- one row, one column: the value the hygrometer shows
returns 20 %
